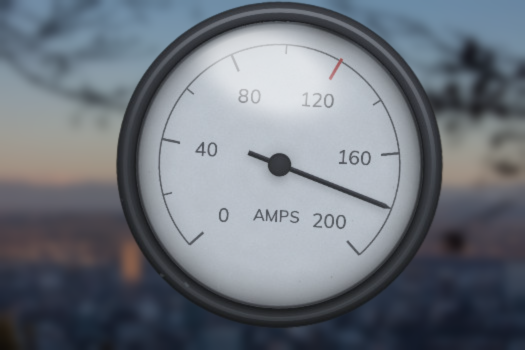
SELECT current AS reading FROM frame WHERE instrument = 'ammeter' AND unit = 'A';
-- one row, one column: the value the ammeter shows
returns 180 A
